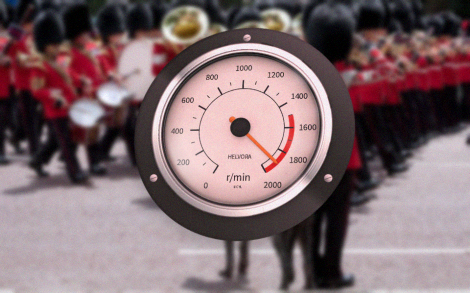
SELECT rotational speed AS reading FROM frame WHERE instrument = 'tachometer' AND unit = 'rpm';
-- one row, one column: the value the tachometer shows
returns 1900 rpm
